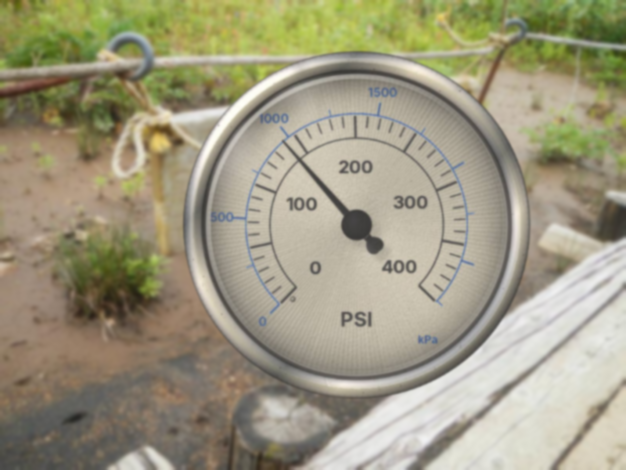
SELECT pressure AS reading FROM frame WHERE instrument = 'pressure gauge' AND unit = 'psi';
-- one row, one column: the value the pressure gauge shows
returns 140 psi
